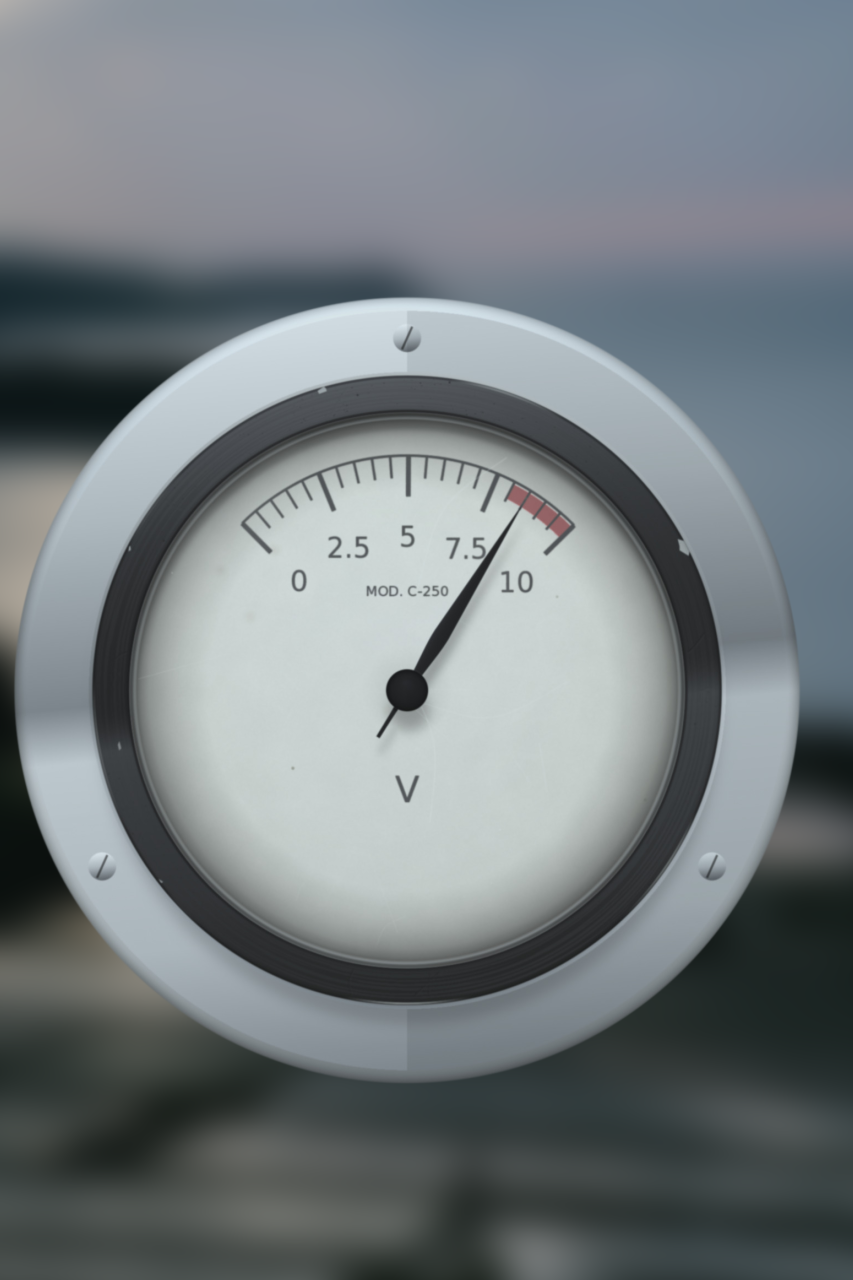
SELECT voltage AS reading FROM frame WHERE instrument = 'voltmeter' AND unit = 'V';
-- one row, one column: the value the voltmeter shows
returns 8.5 V
